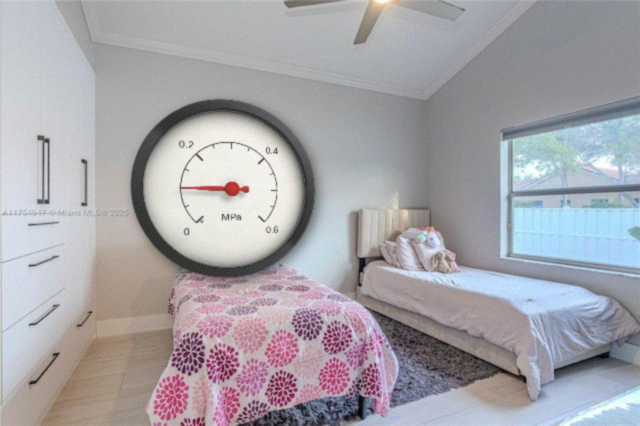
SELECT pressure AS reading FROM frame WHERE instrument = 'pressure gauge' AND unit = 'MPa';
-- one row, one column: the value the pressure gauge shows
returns 0.1 MPa
